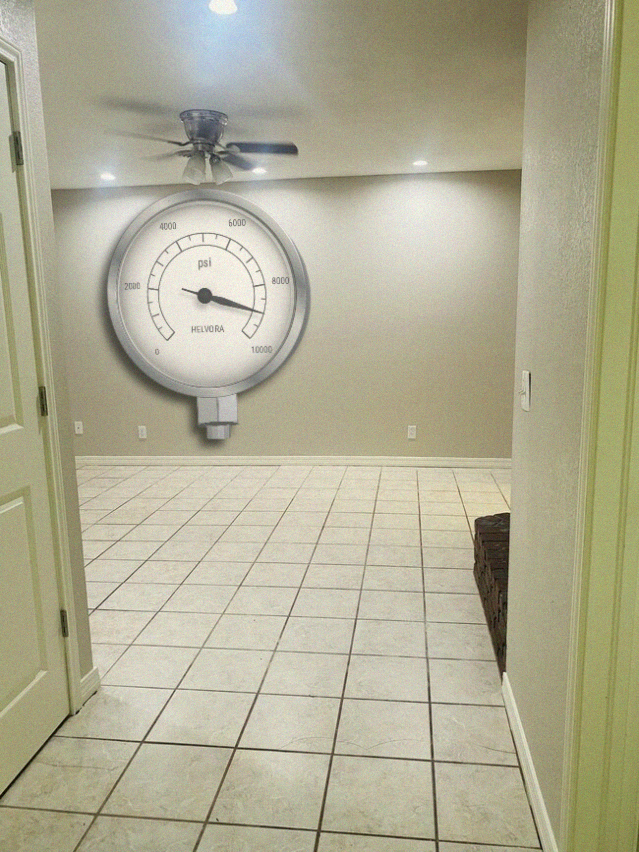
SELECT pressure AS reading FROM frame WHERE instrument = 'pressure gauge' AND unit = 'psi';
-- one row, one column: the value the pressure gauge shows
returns 9000 psi
